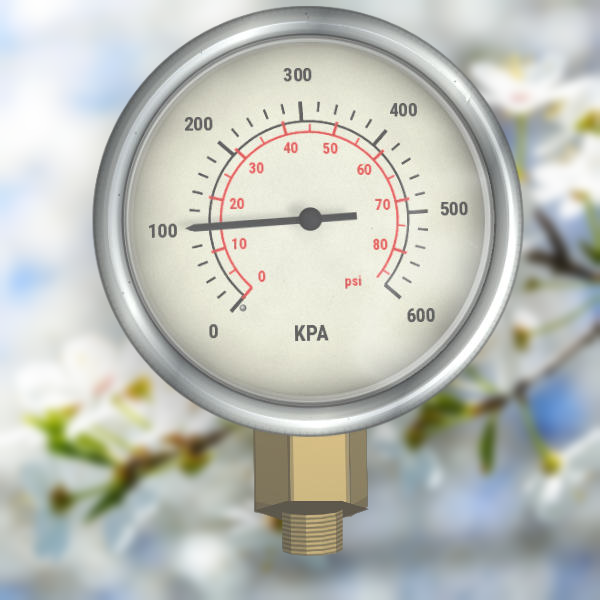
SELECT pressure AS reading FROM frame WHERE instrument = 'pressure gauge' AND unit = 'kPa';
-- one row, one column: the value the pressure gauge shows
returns 100 kPa
